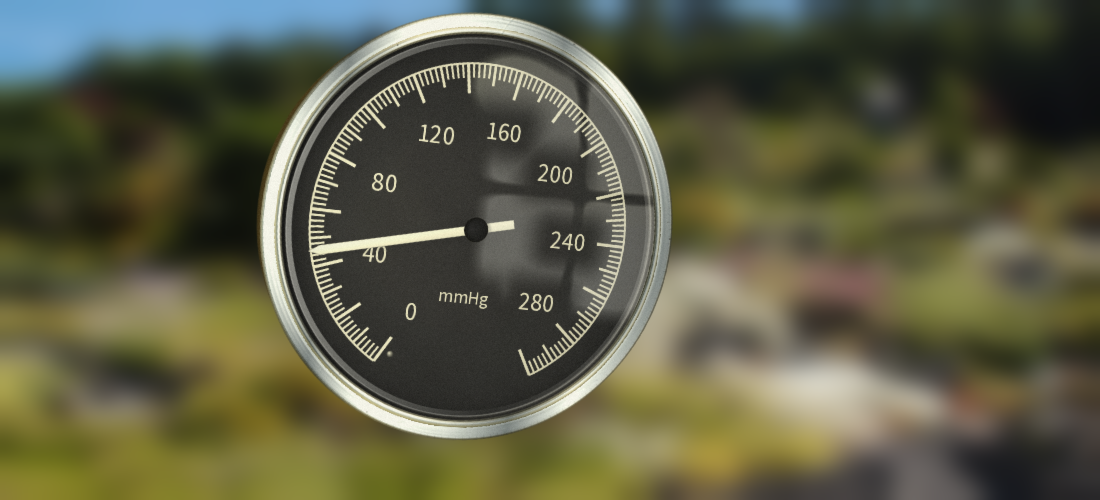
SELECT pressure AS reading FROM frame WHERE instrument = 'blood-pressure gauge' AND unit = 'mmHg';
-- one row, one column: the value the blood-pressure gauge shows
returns 46 mmHg
